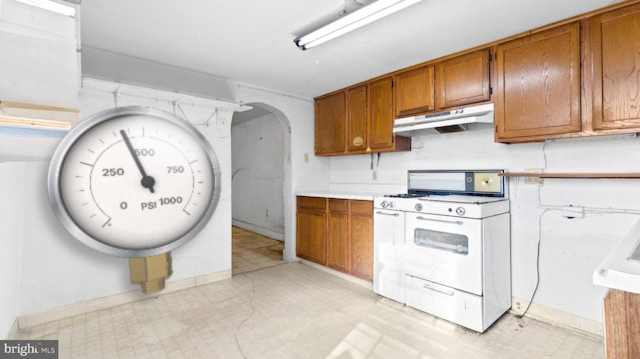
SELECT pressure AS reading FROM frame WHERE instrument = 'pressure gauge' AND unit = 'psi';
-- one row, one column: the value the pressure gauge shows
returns 425 psi
